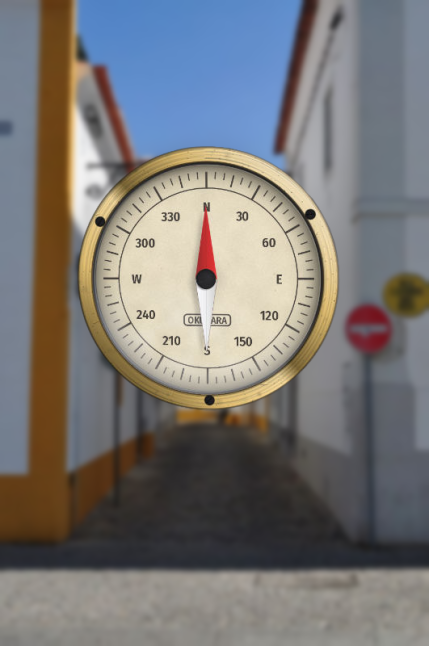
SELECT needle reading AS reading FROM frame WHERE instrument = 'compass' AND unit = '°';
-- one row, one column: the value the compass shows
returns 0 °
